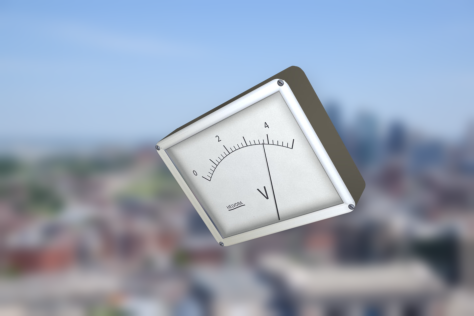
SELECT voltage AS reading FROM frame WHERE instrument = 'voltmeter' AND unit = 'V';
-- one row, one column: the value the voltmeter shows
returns 3.8 V
